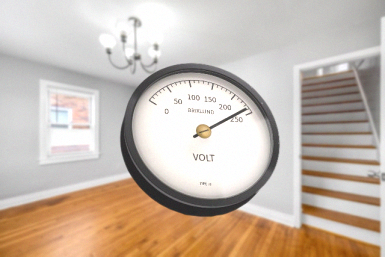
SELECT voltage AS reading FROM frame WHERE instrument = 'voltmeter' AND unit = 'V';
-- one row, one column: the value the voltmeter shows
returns 240 V
